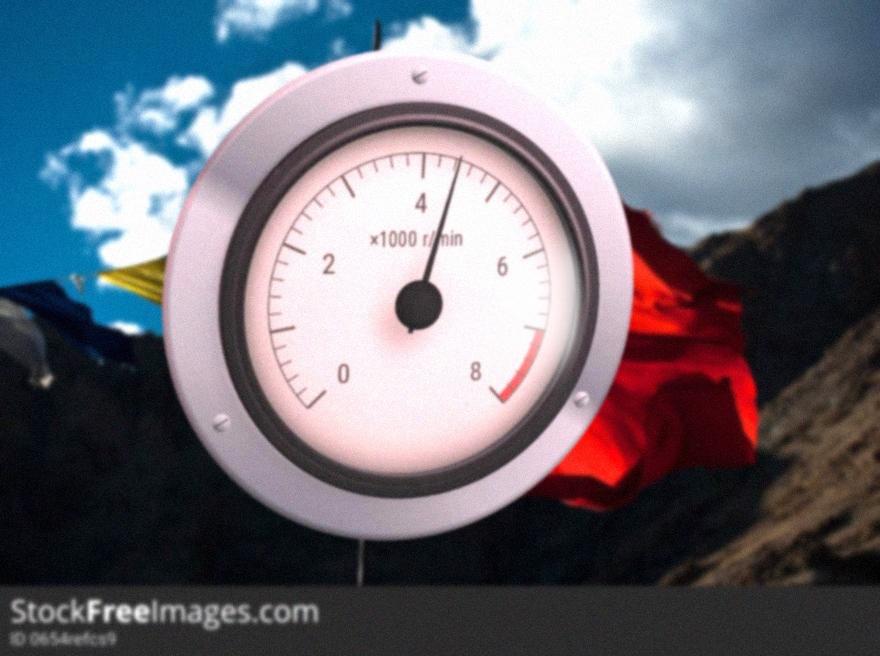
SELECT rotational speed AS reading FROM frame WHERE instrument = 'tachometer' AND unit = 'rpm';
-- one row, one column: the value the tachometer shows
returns 4400 rpm
